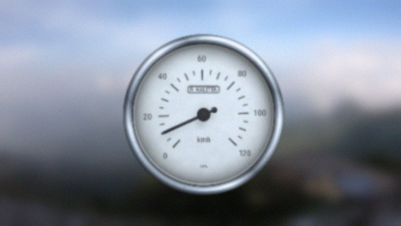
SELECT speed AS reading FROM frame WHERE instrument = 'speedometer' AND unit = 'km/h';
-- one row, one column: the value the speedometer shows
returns 10 km/h
